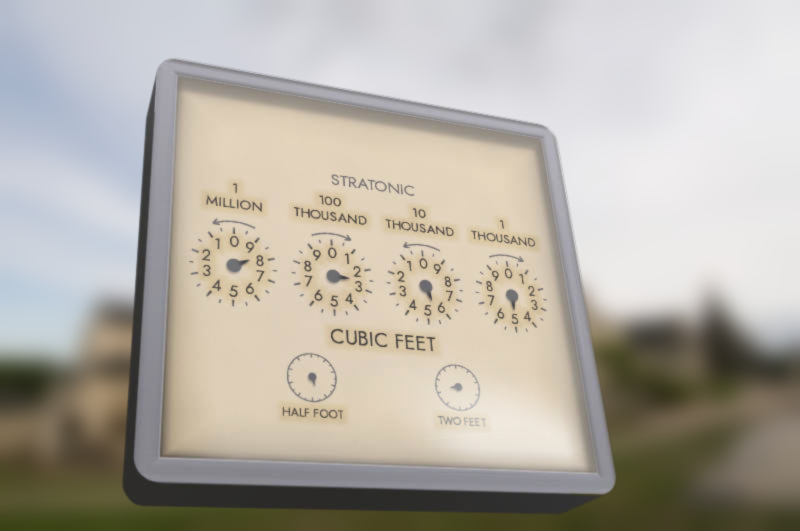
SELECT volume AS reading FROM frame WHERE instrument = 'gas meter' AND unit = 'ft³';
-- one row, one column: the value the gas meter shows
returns 825500 ft³
